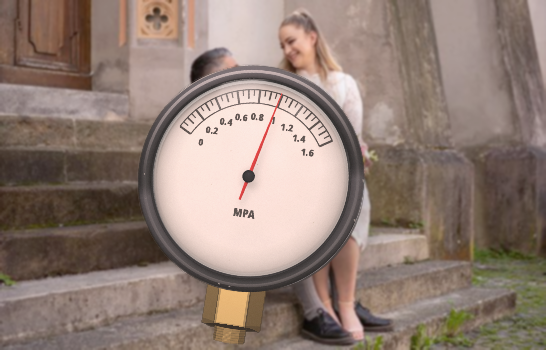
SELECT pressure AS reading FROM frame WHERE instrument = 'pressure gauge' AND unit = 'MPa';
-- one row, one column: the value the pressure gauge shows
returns 1 MPa
